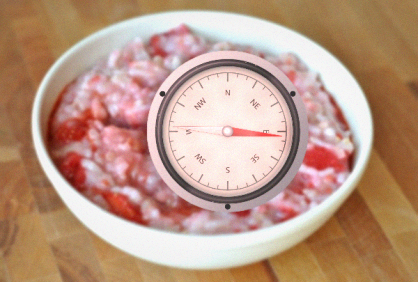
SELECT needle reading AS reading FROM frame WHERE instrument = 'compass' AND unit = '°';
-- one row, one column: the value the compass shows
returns 95 °
